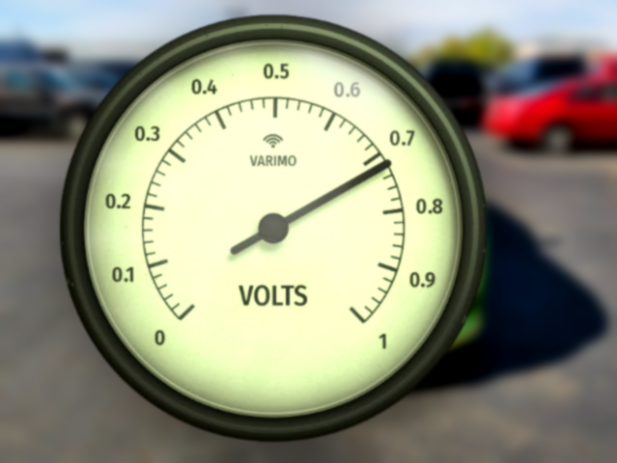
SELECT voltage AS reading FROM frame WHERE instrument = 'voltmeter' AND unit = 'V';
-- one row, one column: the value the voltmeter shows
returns 0.72 V
